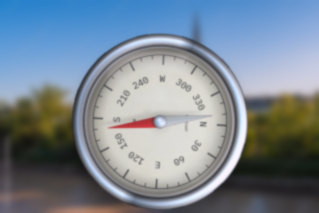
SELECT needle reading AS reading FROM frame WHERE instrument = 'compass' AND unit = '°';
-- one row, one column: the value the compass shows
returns 170 °
